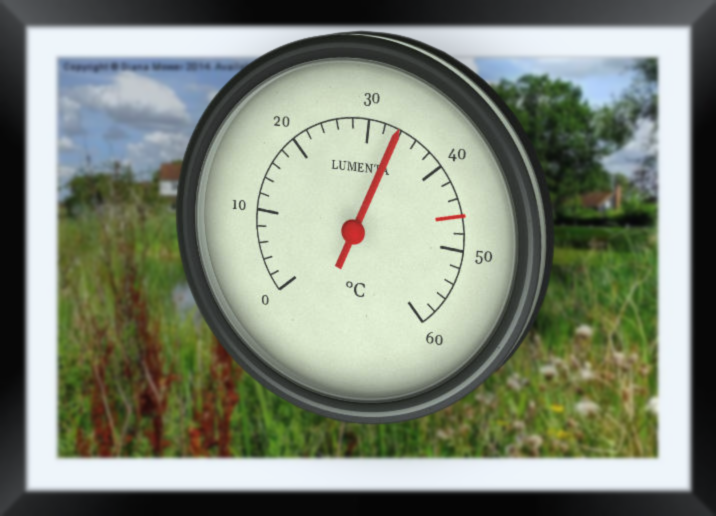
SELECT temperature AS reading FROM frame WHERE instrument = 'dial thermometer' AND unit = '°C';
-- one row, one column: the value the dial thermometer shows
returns 34 °C
